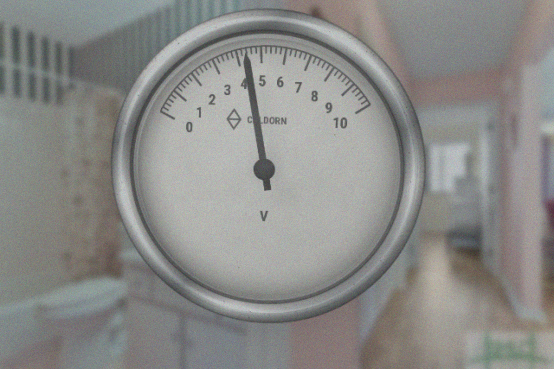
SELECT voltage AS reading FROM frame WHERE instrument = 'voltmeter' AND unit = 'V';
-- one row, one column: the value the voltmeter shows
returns 4.4 V
